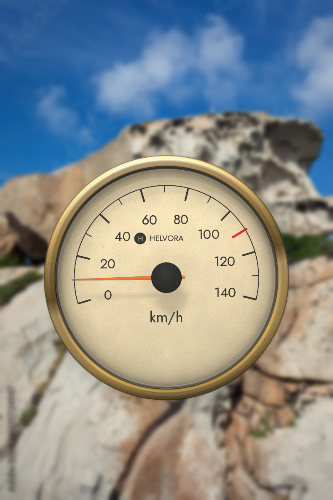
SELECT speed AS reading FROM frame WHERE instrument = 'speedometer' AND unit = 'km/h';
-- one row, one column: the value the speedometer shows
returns 10 km/h
